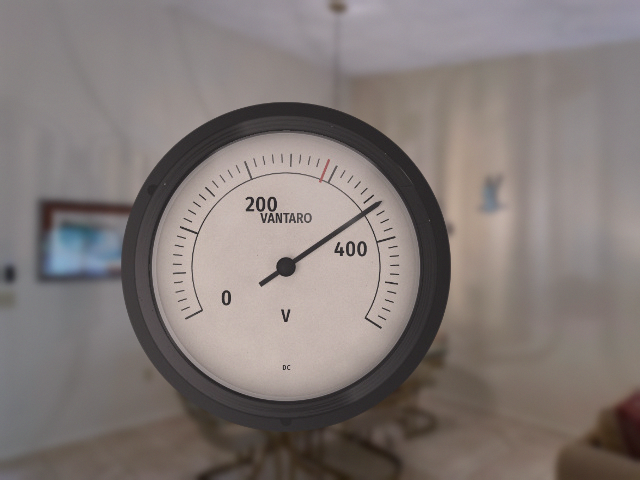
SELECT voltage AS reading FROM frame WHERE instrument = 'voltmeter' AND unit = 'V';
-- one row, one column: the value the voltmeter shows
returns 360 V
